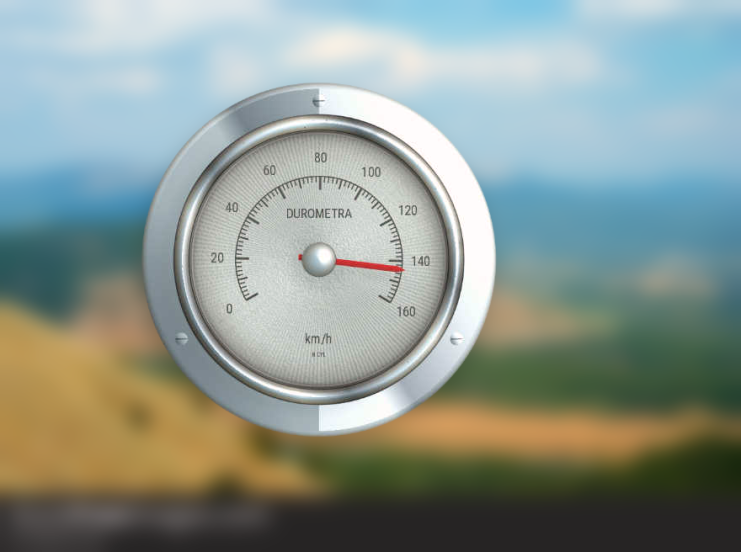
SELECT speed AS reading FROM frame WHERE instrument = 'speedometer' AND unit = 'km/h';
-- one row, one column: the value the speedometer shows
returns 144 km/h
